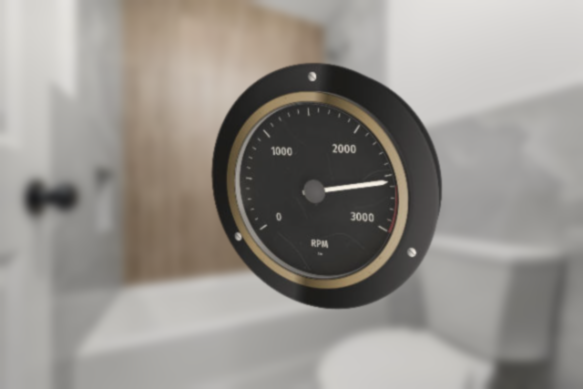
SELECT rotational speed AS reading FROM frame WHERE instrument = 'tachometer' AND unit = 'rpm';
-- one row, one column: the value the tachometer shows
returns 2550 rpm
